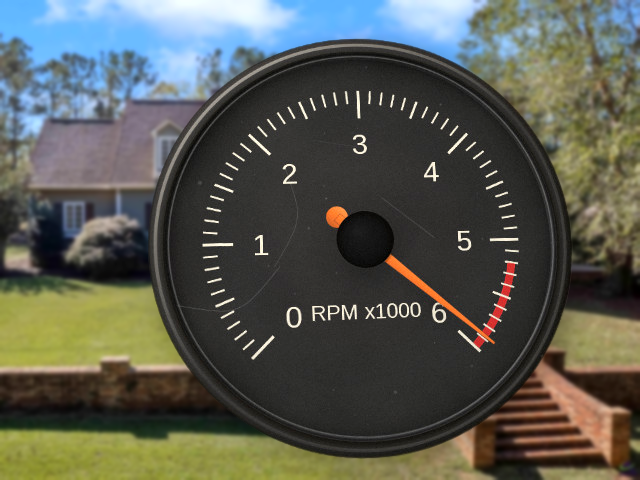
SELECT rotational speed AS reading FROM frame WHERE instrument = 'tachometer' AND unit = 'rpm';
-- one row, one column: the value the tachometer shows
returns 5900 rpm
